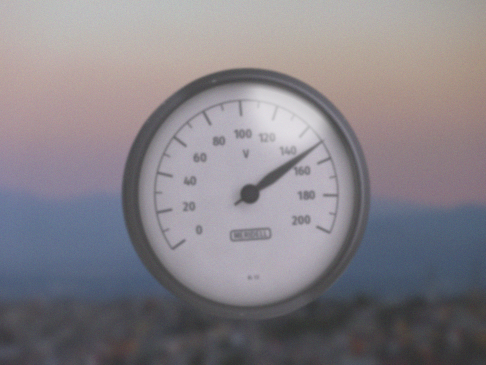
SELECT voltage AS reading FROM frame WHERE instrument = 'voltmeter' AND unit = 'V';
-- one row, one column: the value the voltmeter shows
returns 150 V
